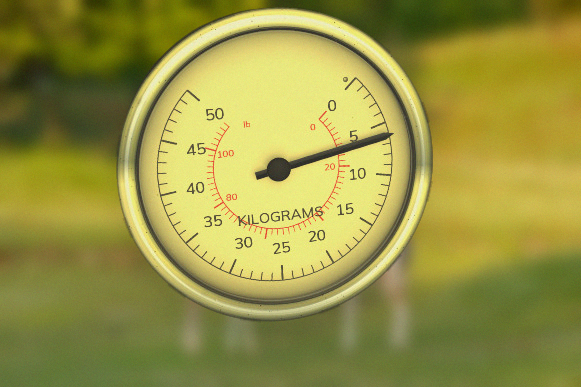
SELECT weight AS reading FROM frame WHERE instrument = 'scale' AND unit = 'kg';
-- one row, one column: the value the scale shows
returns 6 kg
